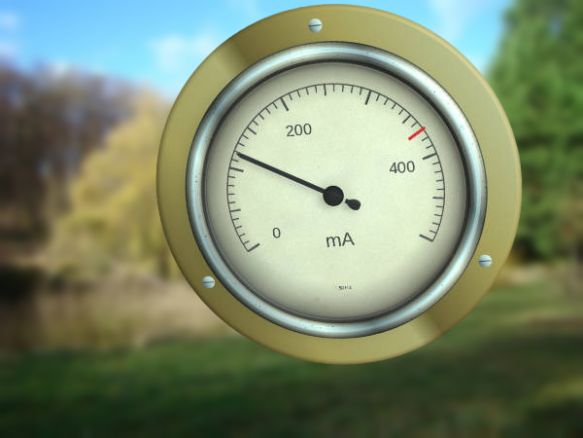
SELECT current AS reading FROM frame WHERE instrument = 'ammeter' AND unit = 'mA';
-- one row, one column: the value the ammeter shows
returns 120 mA
